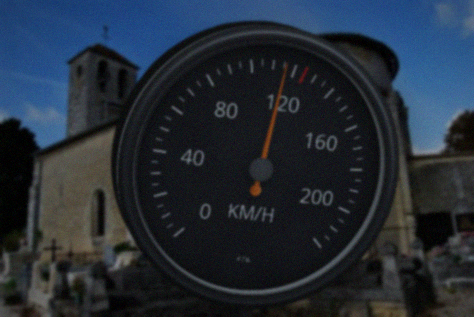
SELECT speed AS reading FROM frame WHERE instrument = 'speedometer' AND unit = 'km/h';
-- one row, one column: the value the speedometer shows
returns 115 km/h
